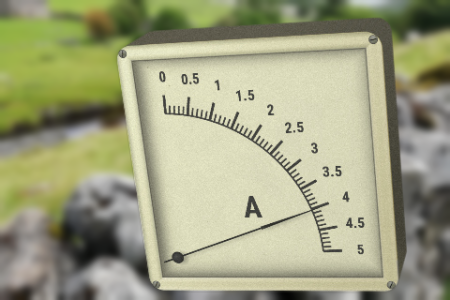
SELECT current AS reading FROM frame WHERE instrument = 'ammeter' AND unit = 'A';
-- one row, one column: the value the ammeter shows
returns 4 A
